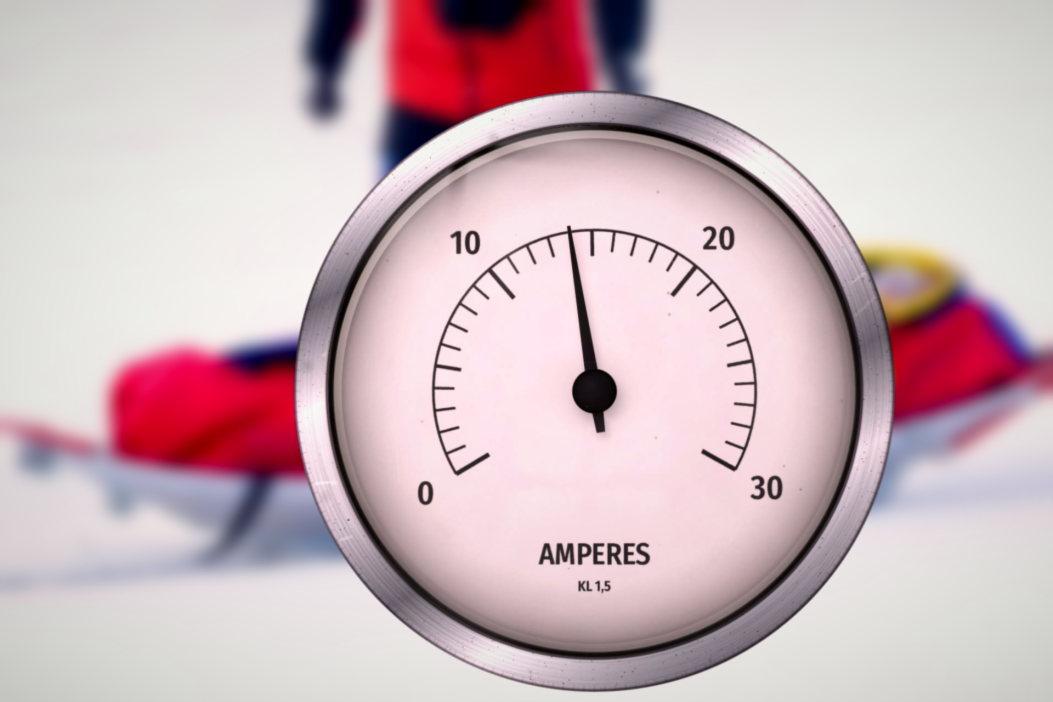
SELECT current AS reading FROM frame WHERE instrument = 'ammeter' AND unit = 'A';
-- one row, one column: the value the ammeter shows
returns 14 A
